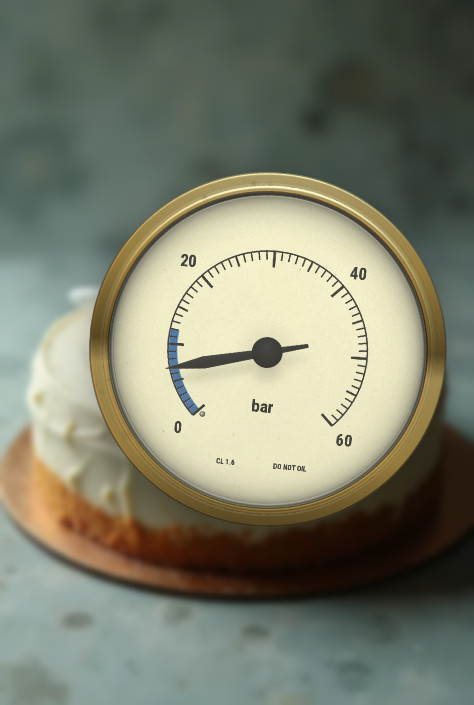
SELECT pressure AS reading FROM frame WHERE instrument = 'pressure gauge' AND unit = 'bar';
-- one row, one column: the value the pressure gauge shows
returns 7 bar
